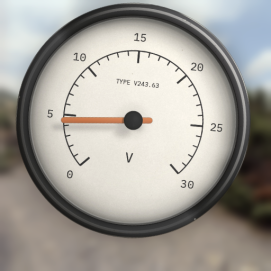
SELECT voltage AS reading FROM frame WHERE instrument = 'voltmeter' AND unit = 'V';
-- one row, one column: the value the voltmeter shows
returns 4.5 V
